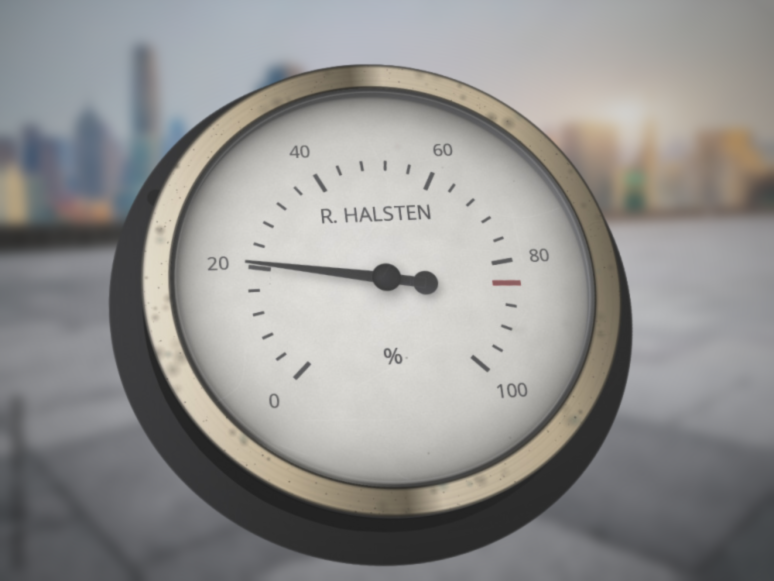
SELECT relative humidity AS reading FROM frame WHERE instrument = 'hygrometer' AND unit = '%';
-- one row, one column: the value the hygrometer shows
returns 20 %
